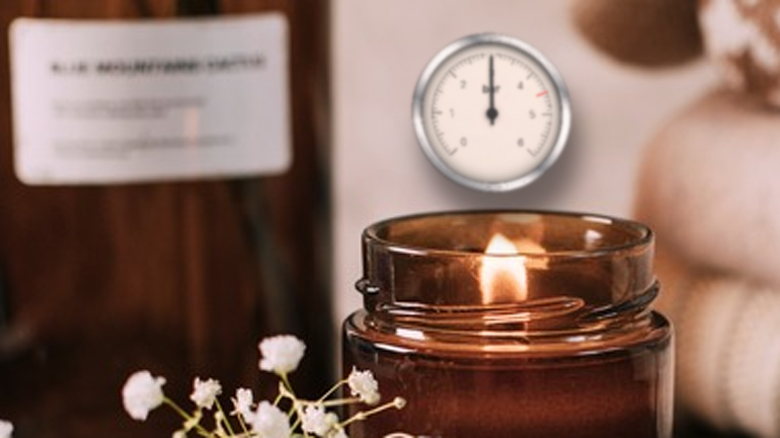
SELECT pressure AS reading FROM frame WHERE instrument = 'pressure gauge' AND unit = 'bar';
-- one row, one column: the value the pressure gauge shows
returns 3 bar
